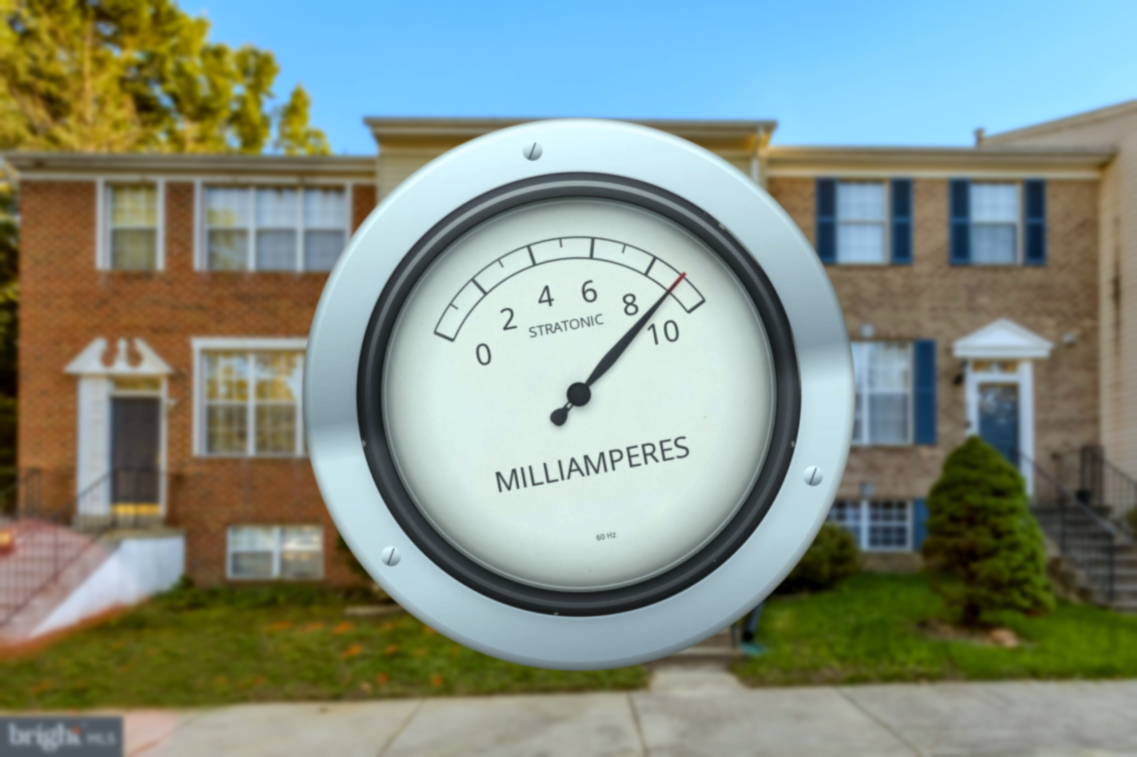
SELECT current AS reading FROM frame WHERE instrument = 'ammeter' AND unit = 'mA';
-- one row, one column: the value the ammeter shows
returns 9 mA
